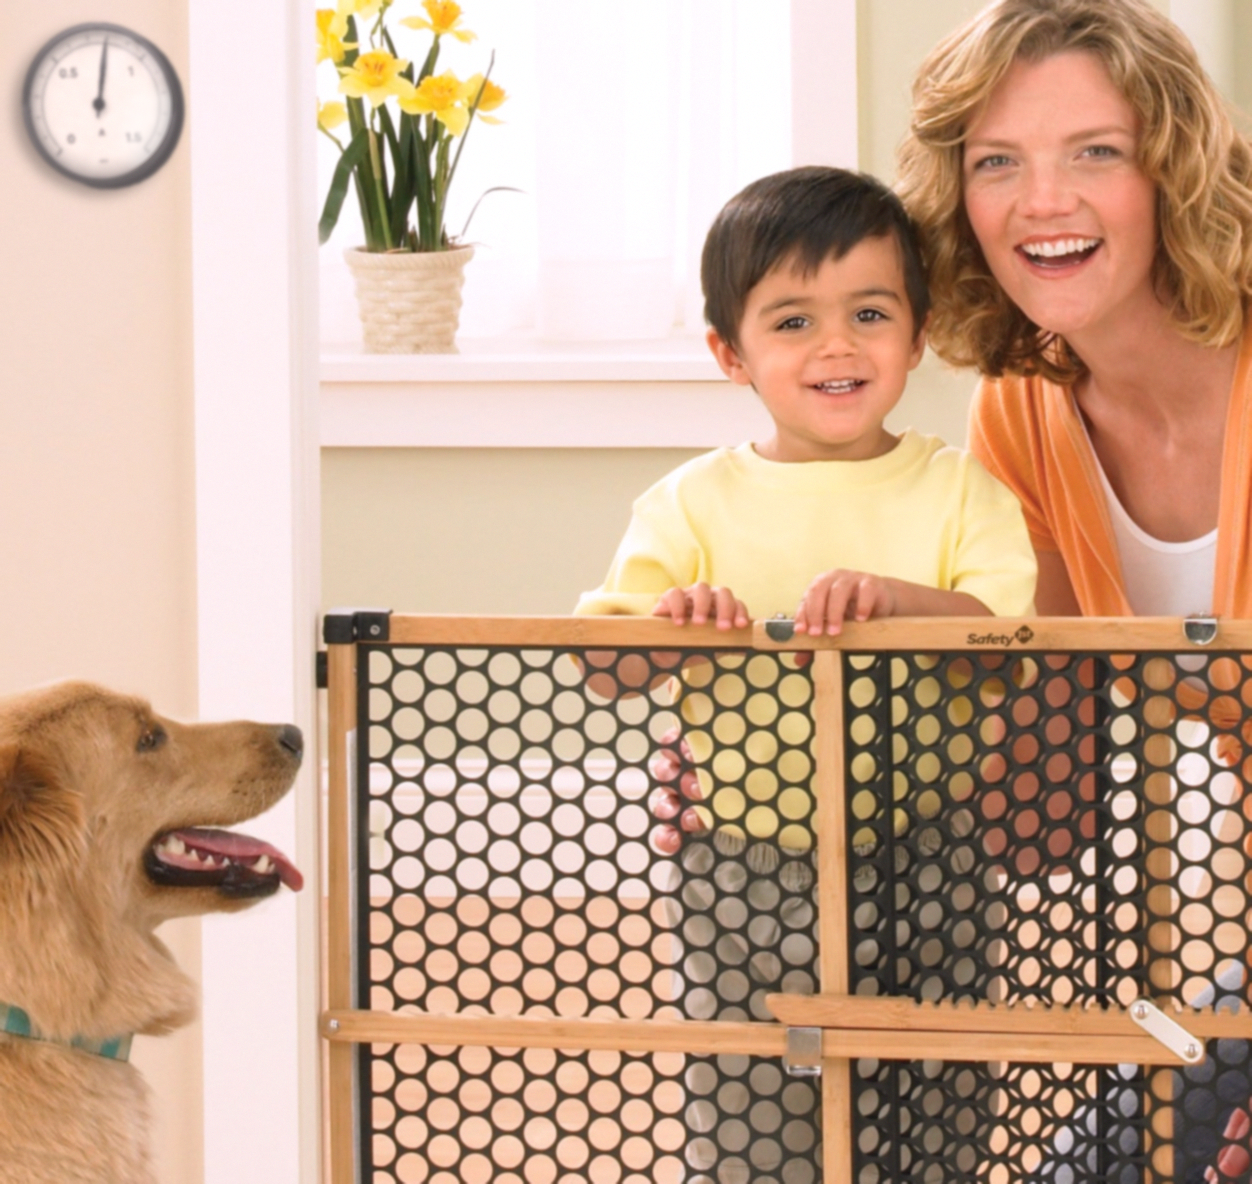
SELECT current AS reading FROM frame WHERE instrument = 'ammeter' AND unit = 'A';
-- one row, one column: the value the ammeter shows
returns 0.8 A
